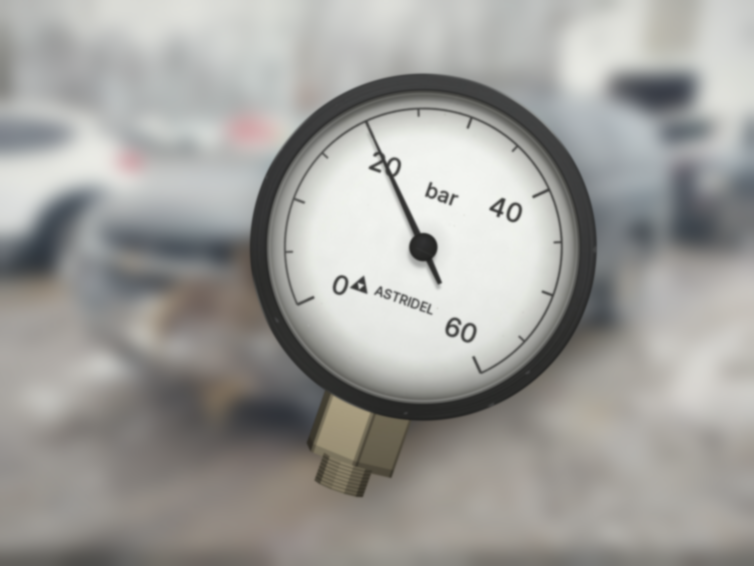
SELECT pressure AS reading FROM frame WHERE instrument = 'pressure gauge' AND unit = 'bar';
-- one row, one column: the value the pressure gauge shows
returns 20 bar
